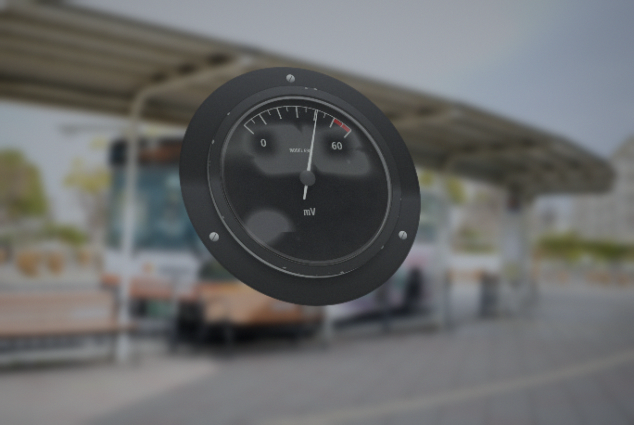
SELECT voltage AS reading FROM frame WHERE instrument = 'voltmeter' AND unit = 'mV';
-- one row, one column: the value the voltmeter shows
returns 40 mV
